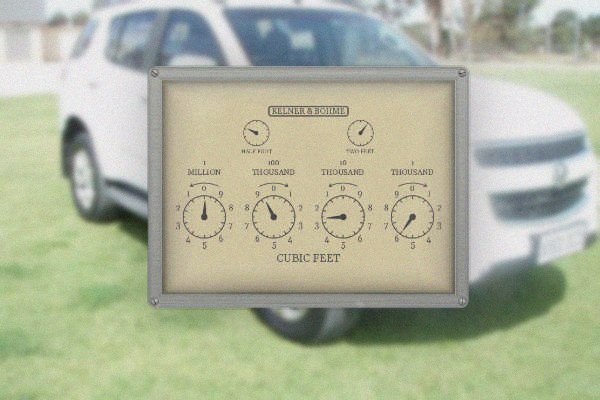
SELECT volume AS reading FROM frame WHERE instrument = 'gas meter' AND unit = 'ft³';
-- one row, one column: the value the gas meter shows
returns 992600 ft³
